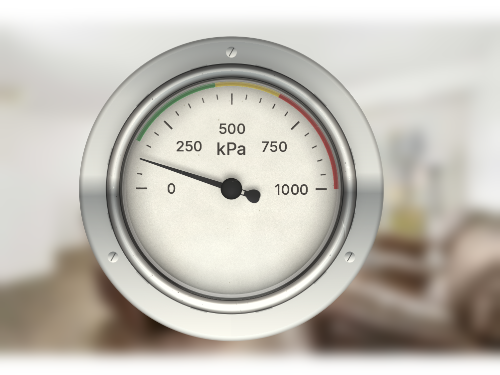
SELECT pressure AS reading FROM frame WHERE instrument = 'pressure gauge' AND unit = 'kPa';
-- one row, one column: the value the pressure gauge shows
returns 100 kPa
